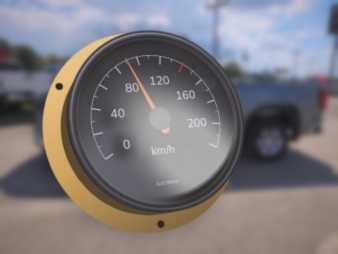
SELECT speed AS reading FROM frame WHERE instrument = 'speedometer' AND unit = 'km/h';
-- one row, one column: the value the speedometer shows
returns 90 km/h
